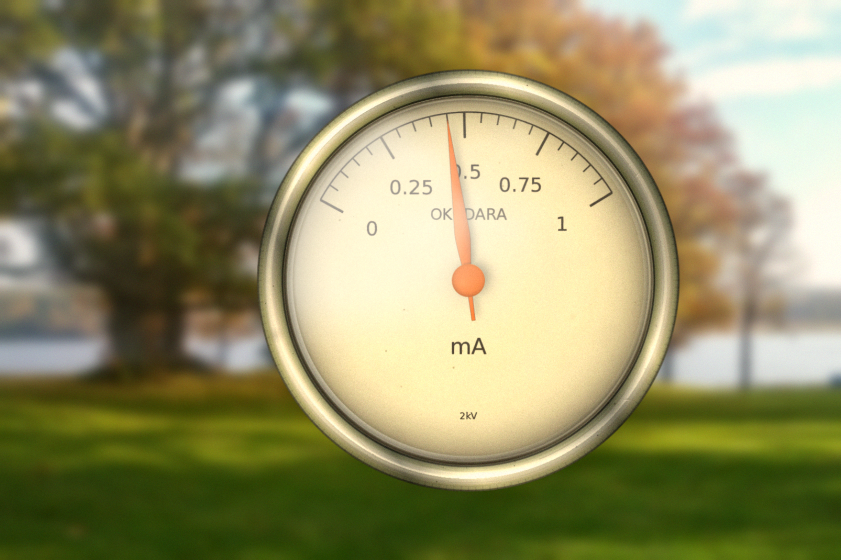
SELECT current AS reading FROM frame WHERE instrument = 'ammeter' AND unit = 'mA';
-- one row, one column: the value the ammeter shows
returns 0.45 mA
